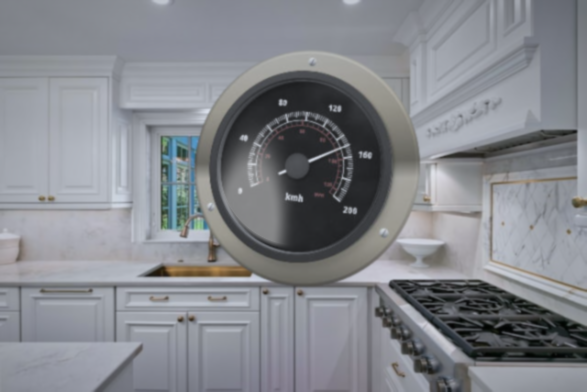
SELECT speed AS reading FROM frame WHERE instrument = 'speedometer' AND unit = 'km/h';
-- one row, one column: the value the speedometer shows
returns 150 km/h
